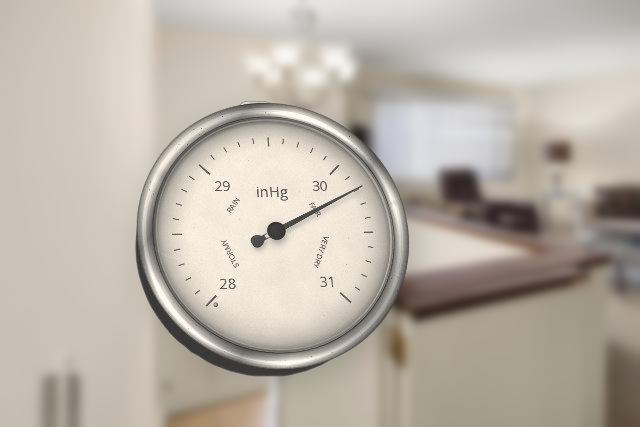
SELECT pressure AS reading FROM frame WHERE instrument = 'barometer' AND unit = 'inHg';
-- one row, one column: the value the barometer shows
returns 30.2 inHg
